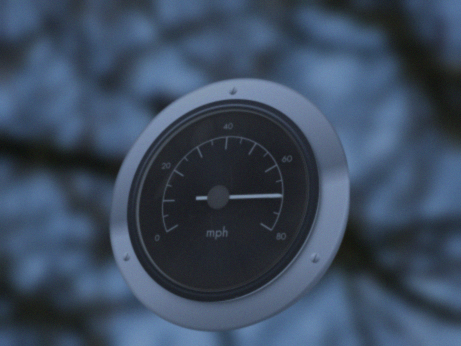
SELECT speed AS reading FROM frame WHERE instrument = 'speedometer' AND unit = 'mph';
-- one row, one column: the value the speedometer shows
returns 70 mph
